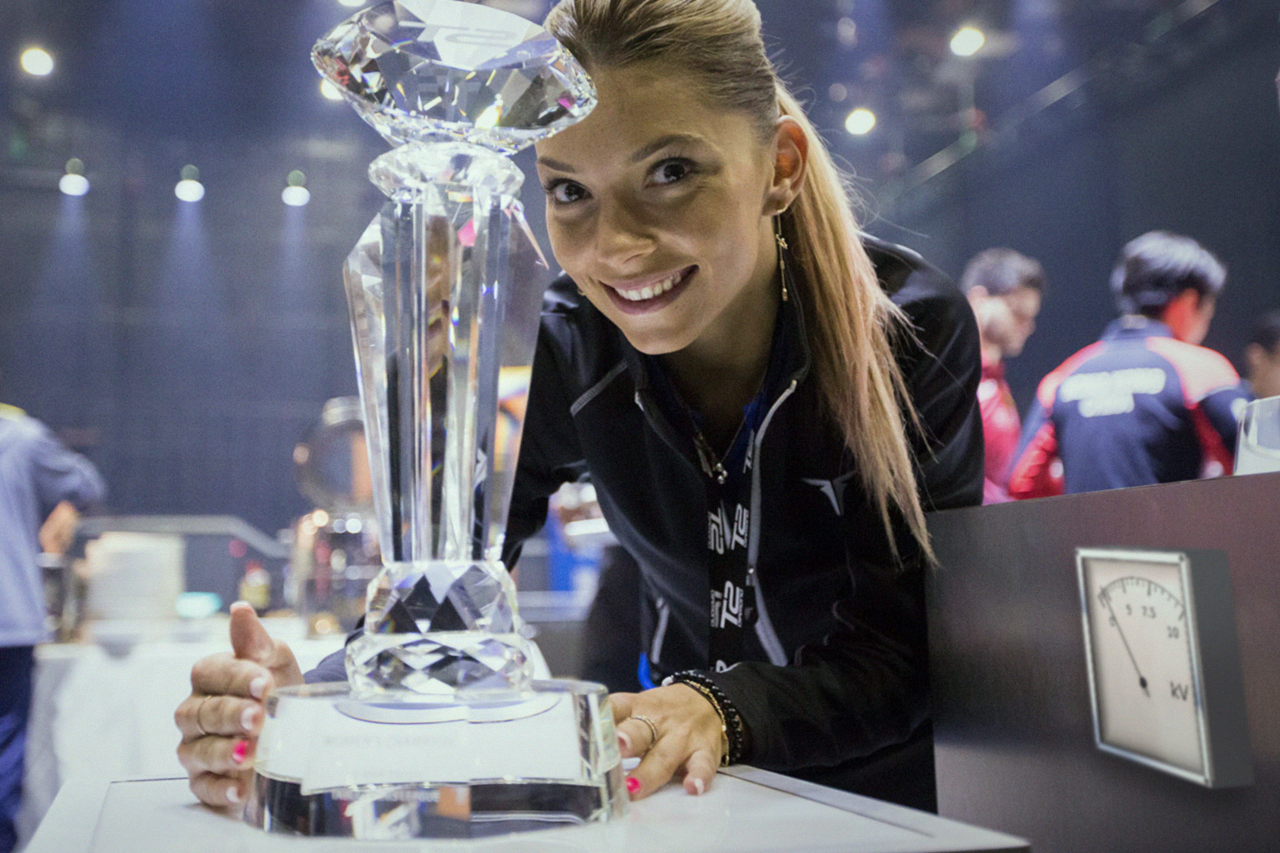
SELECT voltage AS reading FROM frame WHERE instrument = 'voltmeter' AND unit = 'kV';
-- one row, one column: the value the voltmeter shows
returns 2.5 kV
